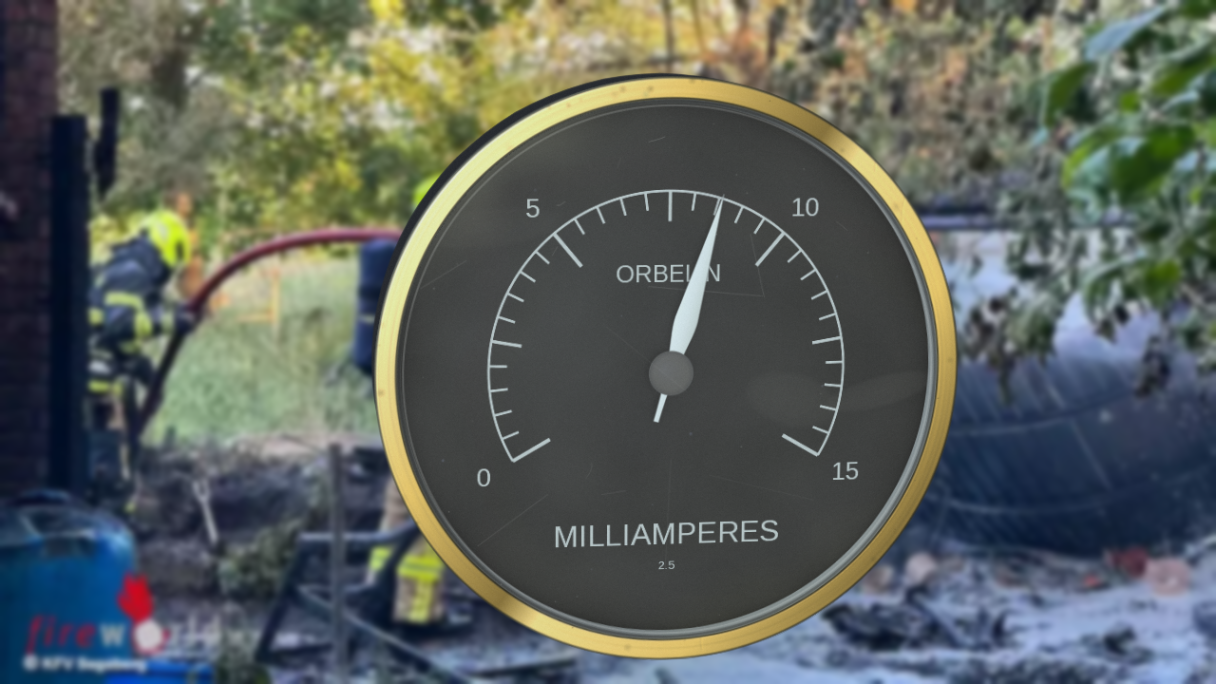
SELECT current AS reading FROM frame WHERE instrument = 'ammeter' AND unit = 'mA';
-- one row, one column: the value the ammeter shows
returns 8.5 mA
